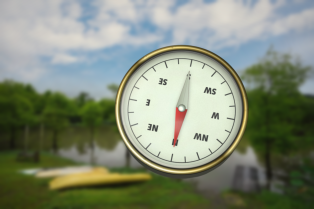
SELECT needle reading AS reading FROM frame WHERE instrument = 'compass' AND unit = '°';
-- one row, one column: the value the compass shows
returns 0 °
